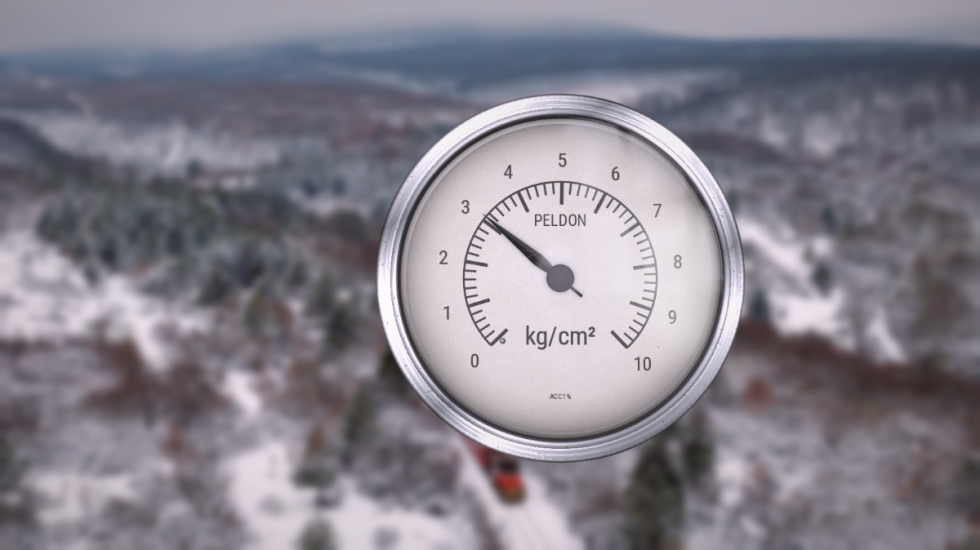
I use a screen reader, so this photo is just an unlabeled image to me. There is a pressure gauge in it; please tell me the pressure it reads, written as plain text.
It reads 3.1 kg/cm²
